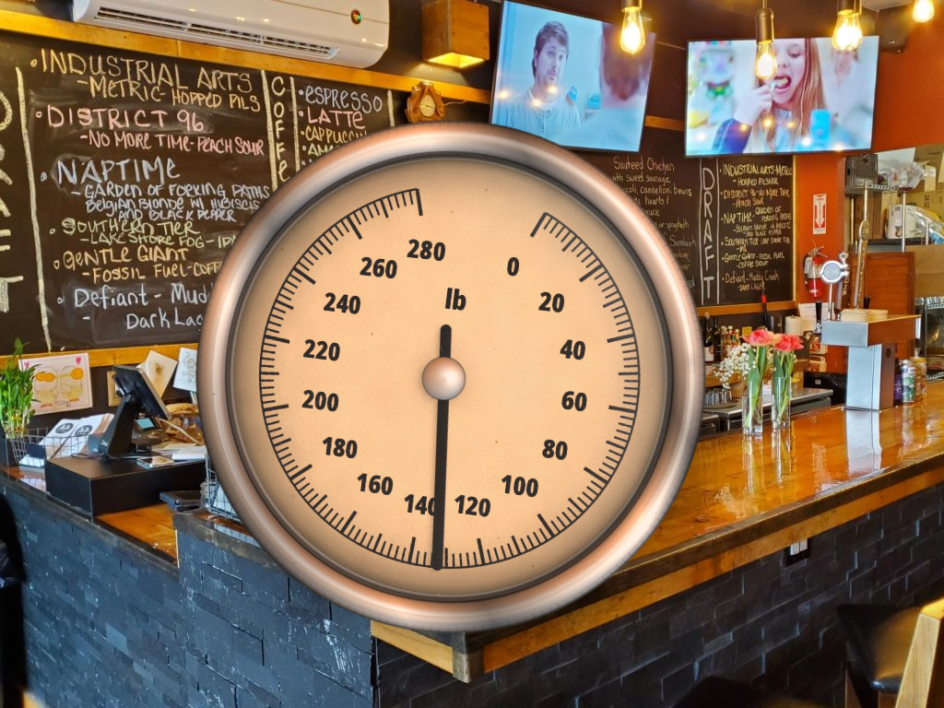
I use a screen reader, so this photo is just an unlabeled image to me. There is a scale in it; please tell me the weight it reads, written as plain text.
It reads 132 lb
